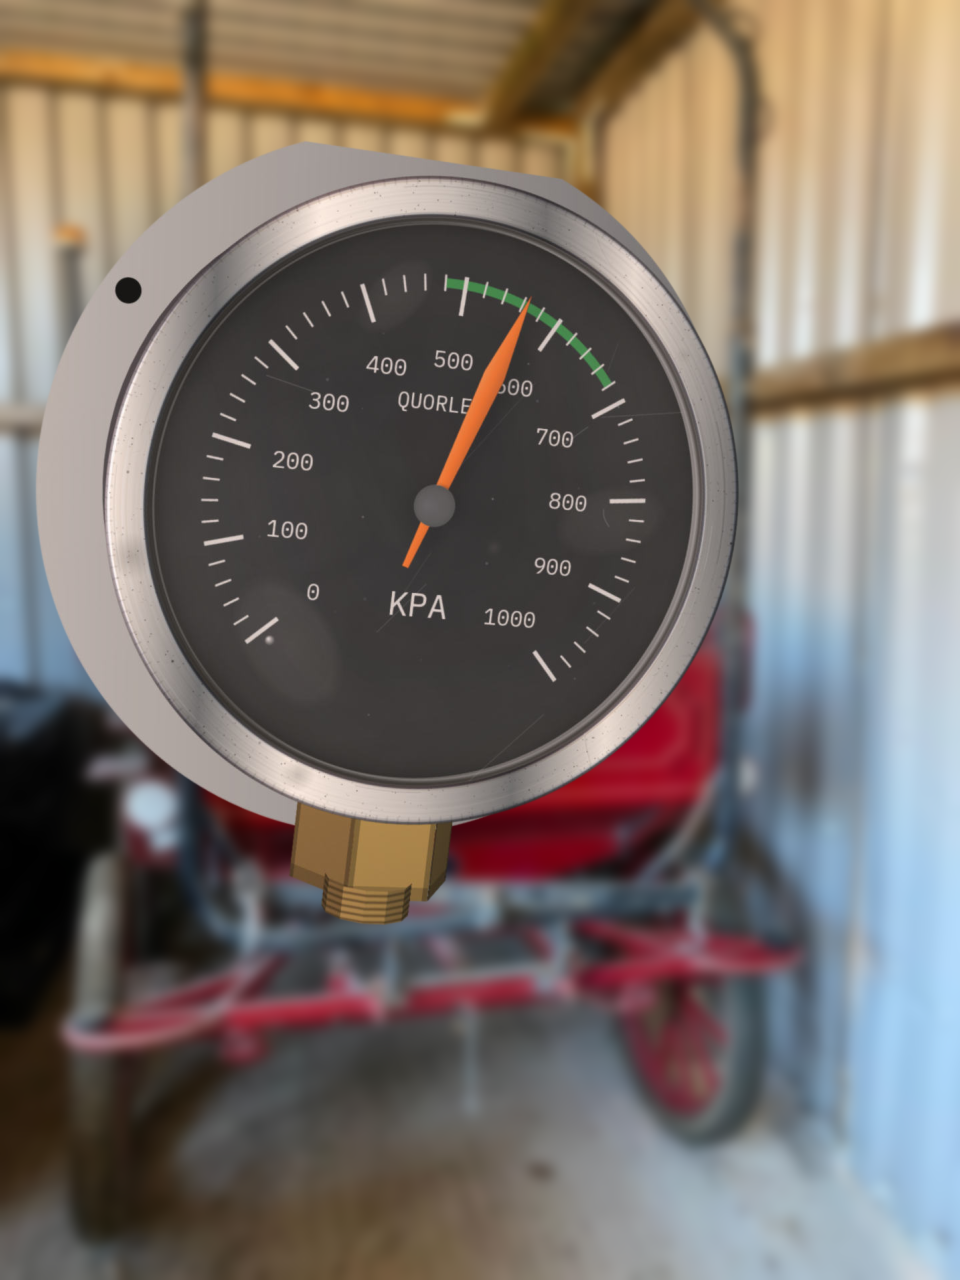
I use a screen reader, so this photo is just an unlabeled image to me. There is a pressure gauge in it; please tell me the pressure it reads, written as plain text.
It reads 560 kPa
